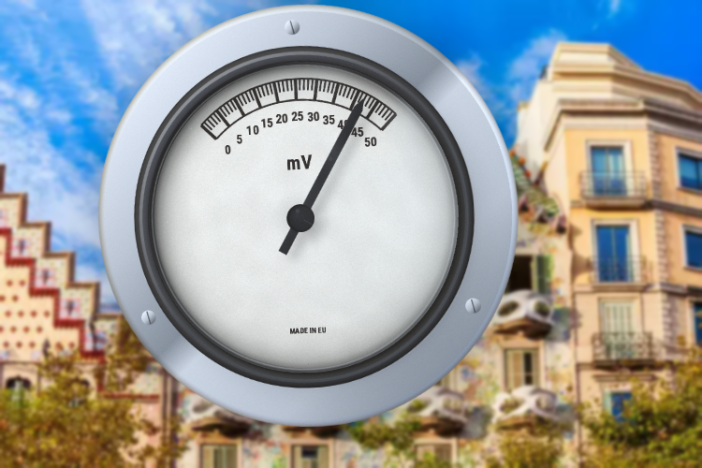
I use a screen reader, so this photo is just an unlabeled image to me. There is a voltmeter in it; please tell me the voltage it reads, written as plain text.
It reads 42 mV
